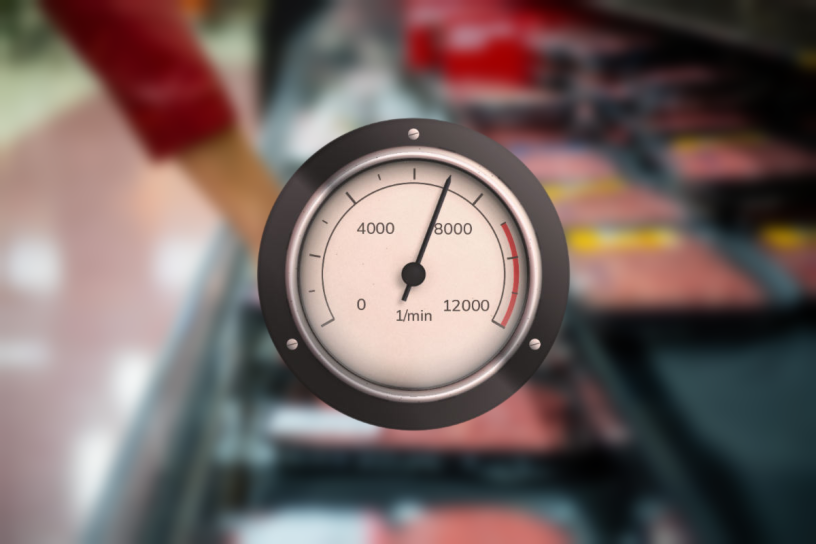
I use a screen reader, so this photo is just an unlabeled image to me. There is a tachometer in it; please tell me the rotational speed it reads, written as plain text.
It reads 7000 rpm
